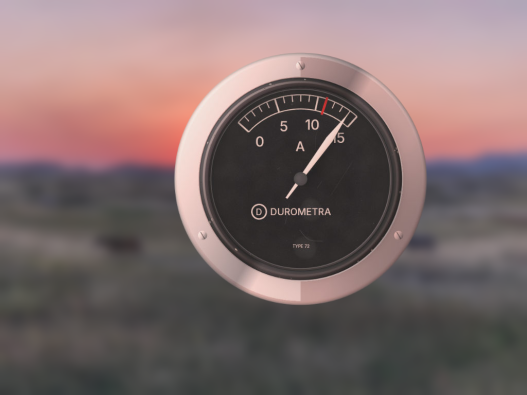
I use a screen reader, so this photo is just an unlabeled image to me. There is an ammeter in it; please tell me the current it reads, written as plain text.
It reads 14 A
